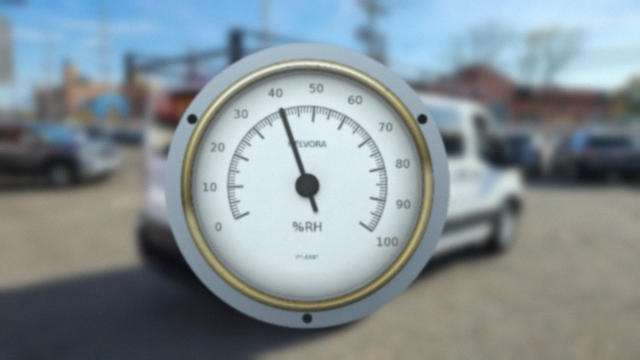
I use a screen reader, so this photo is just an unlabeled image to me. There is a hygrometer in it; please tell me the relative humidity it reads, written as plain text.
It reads 40 %
